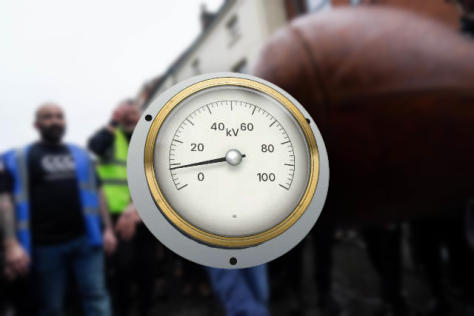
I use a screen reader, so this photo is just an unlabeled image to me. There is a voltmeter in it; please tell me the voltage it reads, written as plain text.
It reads 8 kV
